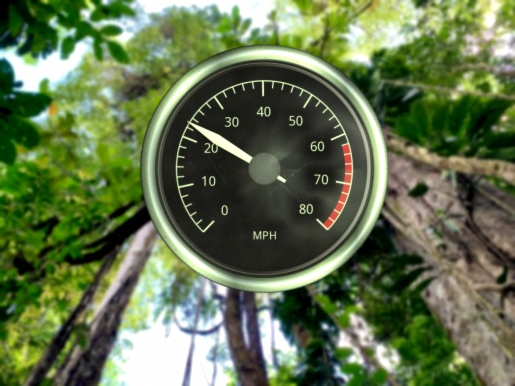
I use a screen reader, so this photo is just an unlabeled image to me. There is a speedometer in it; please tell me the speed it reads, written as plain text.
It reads 23 mph
